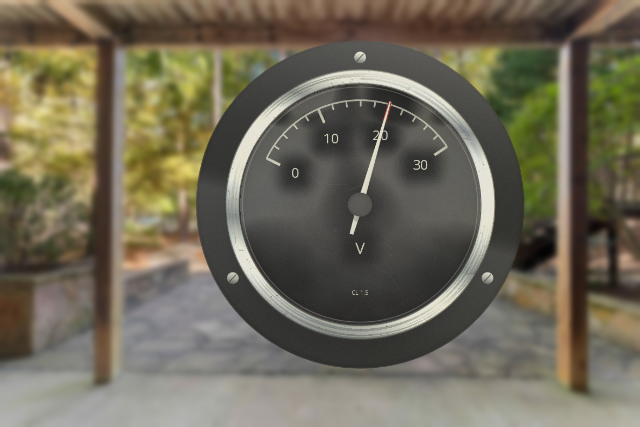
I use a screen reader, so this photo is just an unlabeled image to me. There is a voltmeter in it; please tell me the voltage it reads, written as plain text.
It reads 20 V
